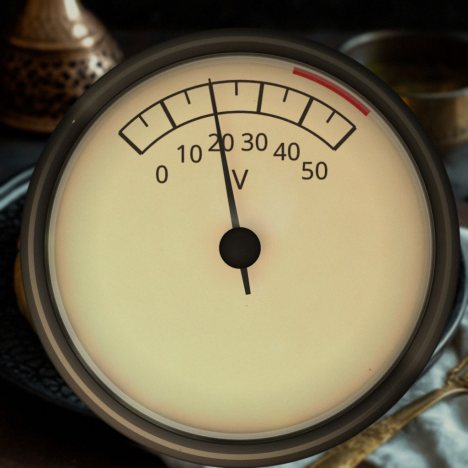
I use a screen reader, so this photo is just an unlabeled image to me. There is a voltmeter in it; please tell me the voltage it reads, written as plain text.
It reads 20 V
